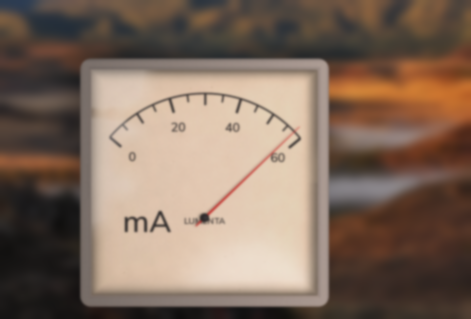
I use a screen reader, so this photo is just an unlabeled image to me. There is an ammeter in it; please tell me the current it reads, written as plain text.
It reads 57.5 mA
